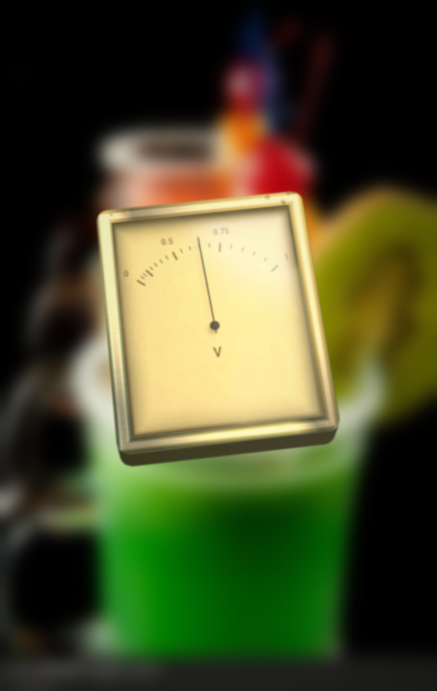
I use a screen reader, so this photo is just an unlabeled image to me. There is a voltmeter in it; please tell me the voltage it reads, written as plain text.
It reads 0.65 V
